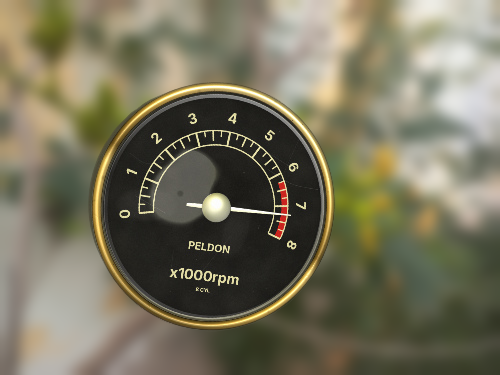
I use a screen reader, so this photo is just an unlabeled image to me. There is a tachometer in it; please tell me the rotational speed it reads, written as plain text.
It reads 7250 rpm
